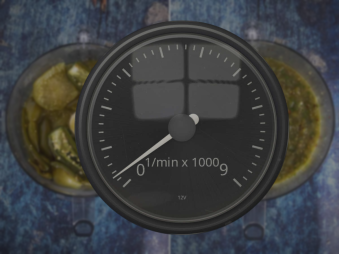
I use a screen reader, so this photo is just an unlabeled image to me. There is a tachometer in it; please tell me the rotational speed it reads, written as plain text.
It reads 300 rpm
